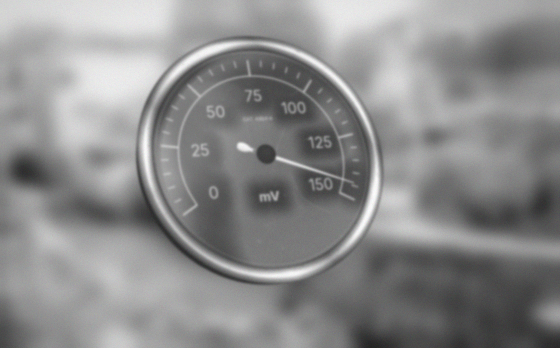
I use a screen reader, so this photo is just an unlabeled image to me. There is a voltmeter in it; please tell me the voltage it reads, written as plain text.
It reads 145 mV
